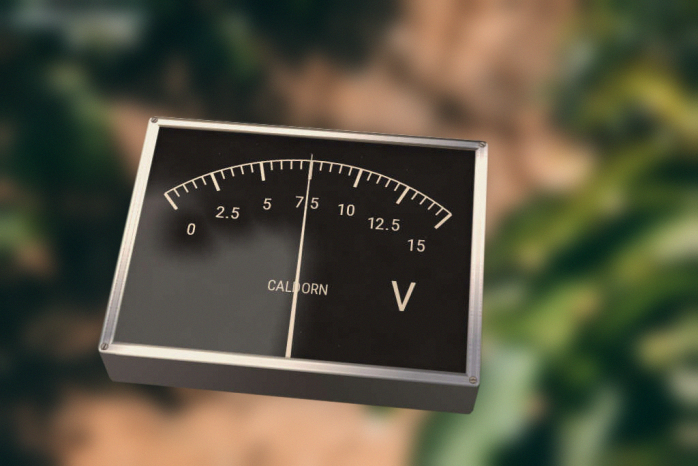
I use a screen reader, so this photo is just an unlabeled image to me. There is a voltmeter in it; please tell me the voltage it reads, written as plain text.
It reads 7.5 V
